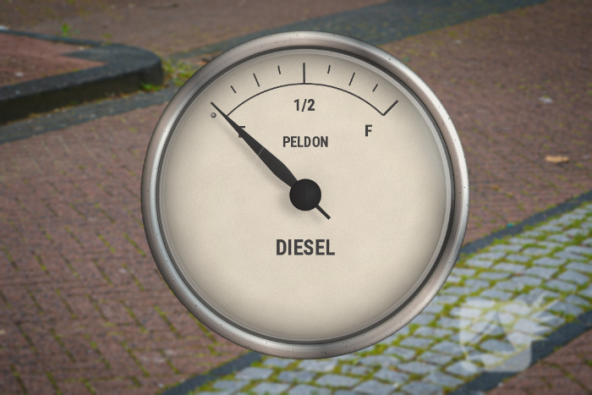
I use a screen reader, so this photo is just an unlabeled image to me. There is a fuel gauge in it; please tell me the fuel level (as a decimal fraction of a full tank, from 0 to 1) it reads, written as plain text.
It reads 0
